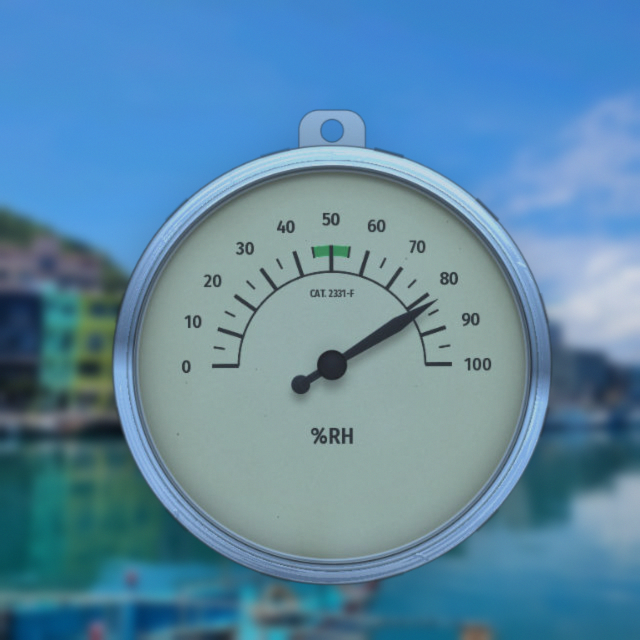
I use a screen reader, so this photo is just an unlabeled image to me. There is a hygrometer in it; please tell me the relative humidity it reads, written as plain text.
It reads 82.5 %
